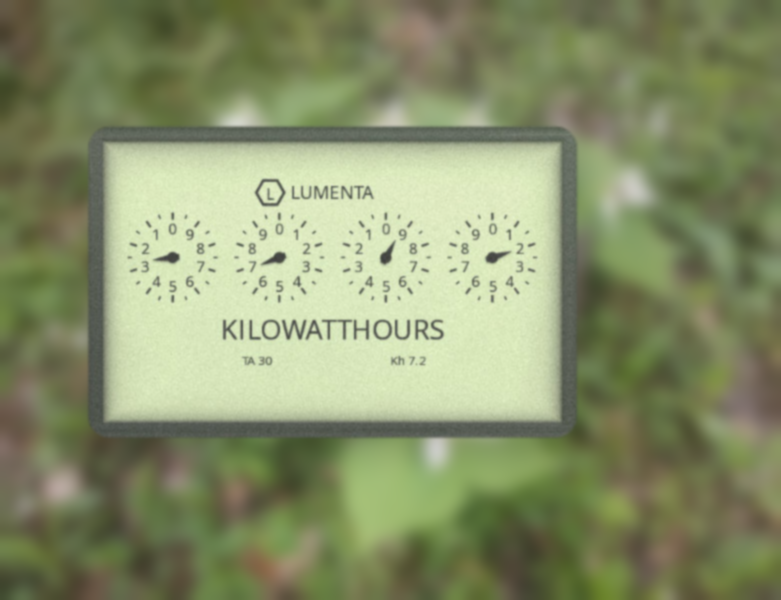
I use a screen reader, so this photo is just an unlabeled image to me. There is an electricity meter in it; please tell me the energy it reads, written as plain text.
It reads 2692 kWh
